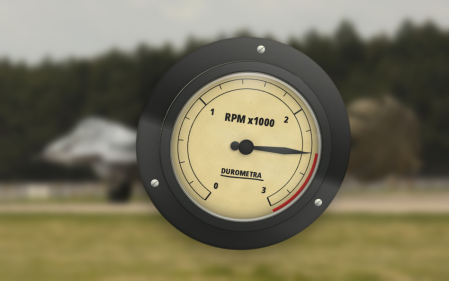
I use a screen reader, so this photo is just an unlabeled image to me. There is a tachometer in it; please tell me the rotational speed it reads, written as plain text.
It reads 2400 rpm
